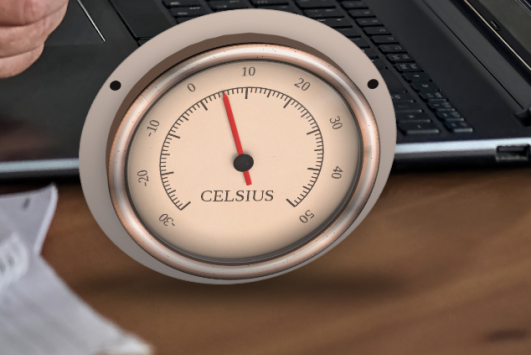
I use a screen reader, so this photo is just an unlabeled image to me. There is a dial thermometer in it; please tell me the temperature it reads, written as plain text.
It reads 5 °C
